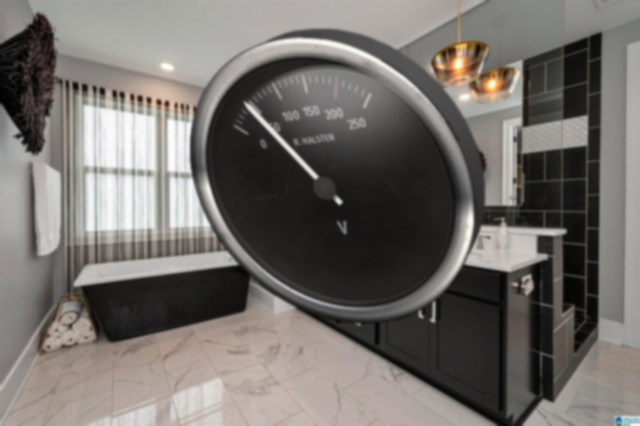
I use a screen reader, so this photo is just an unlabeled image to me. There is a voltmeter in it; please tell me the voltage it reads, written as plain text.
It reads 50 V
